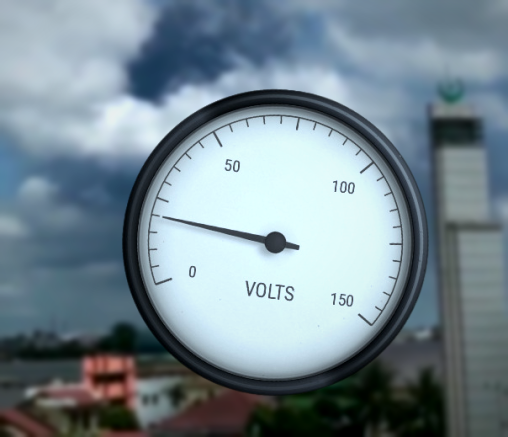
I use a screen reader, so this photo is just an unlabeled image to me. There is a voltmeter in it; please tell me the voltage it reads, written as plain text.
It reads 20 V
